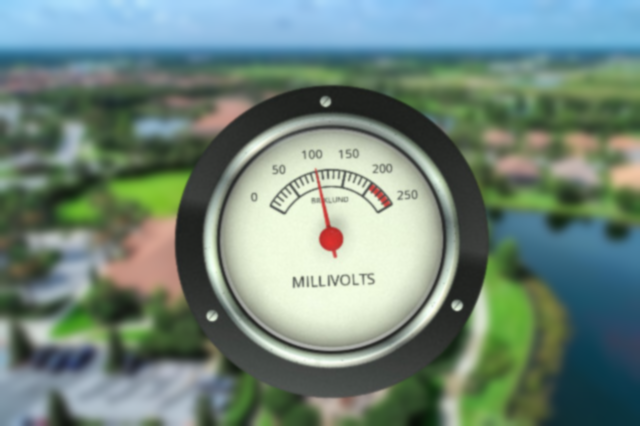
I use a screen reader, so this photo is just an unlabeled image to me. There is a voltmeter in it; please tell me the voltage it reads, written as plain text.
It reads 100 mV
